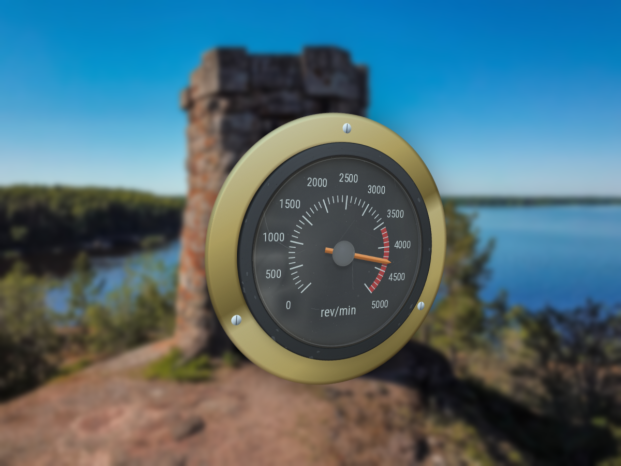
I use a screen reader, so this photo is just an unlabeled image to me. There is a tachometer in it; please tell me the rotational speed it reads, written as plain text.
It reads 4300 rpm
